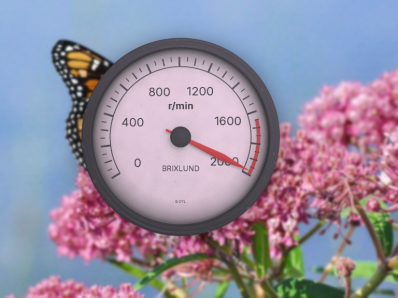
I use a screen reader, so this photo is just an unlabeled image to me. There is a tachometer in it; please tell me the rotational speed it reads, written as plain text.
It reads 1975 rpm
